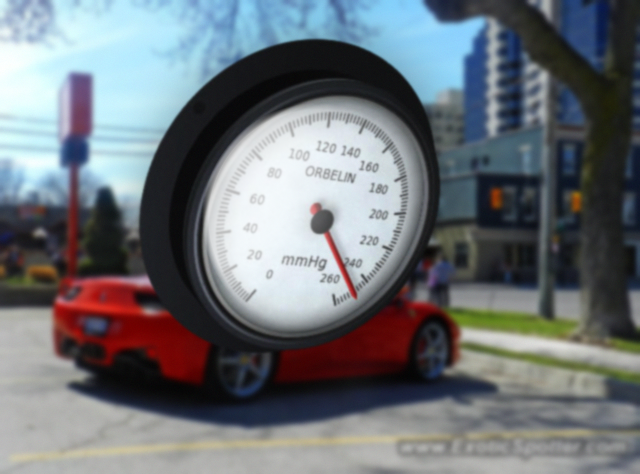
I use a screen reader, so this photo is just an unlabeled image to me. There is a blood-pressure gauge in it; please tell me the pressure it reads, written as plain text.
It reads 250 mmHg
